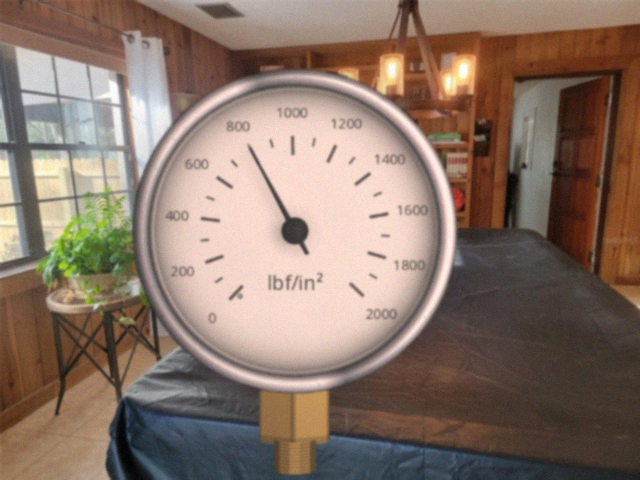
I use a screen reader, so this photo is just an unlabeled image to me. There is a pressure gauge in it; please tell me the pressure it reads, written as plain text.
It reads 800 psi
